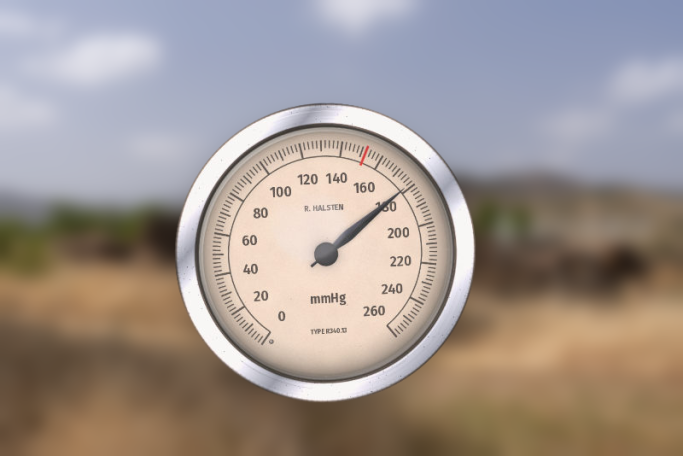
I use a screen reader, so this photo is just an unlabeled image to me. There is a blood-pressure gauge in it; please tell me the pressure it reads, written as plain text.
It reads 178 mmHg
